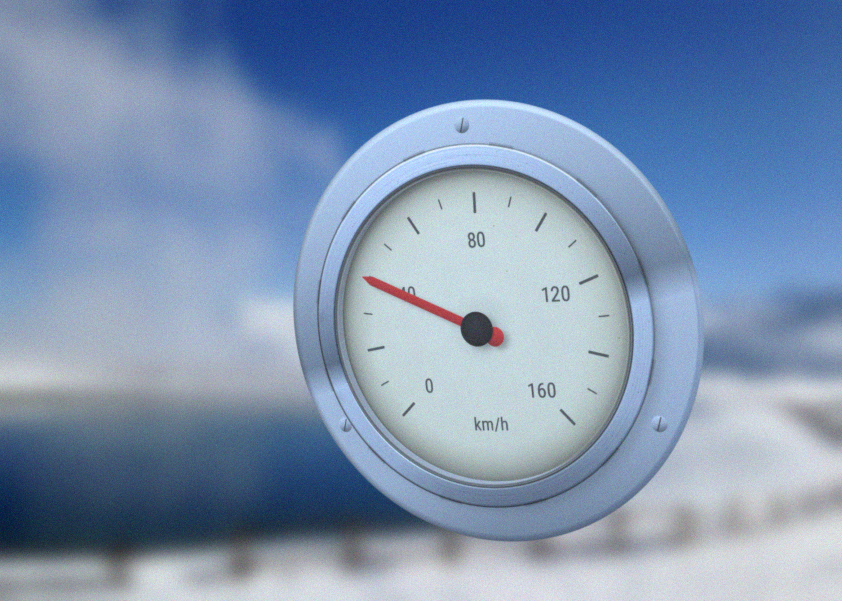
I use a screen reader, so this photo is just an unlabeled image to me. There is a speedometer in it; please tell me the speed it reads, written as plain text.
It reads 40 km/h
